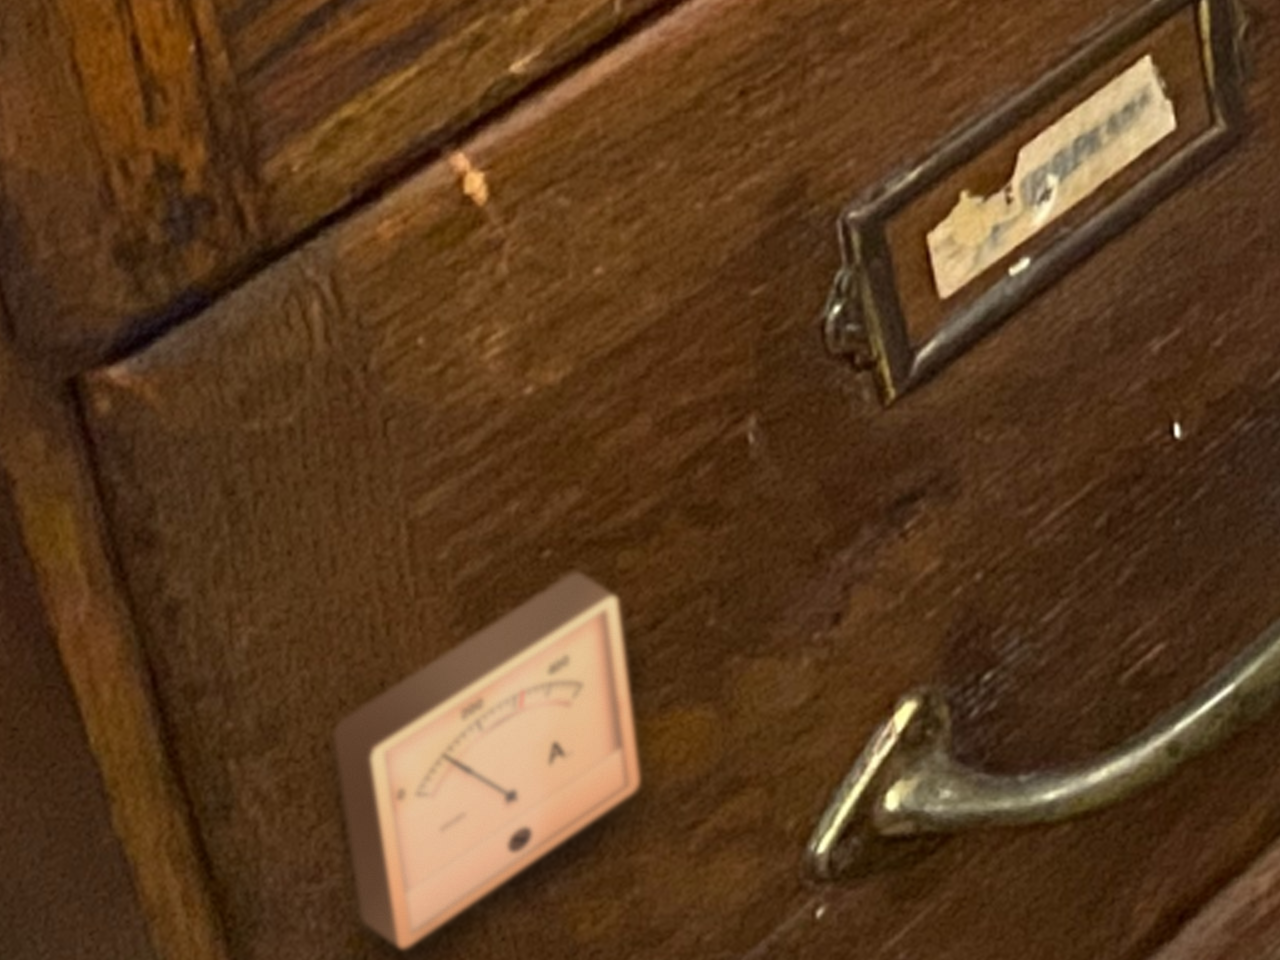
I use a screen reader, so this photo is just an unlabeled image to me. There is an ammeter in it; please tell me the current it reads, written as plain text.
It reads 100 A
